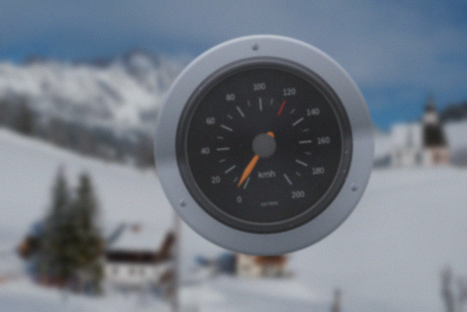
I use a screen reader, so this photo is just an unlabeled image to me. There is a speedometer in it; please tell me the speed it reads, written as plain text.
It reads 5 km/h
